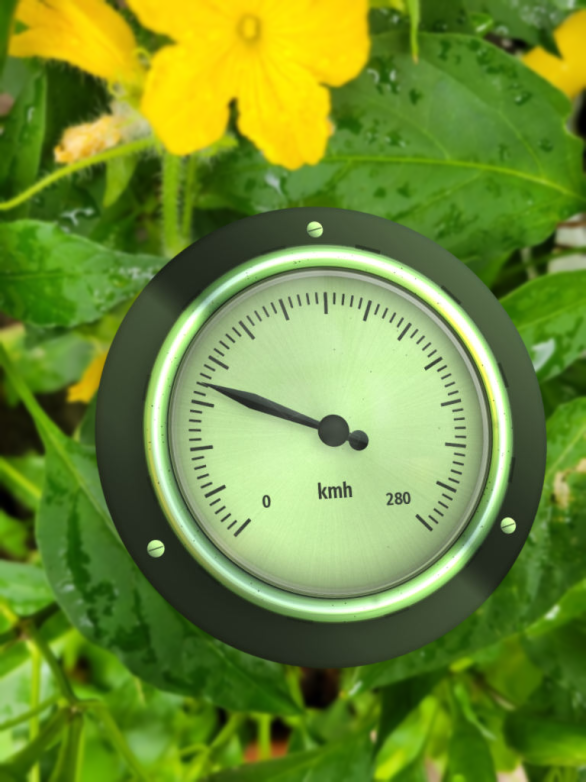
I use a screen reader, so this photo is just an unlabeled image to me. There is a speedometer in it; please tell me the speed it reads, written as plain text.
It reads 68 km/h
